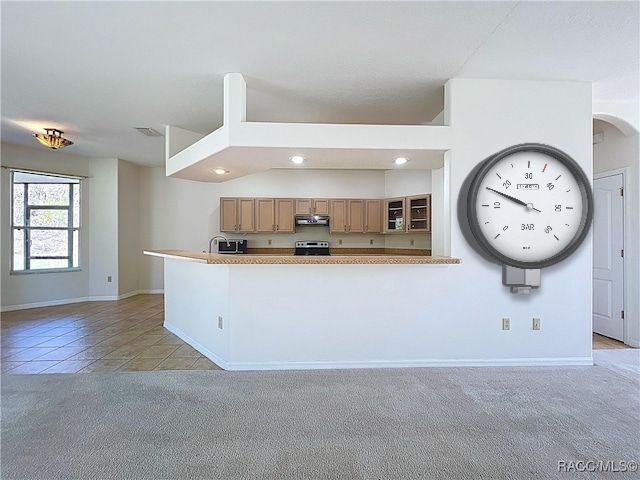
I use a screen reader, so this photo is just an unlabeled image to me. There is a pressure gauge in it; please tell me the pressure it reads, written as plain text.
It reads 15 bar
